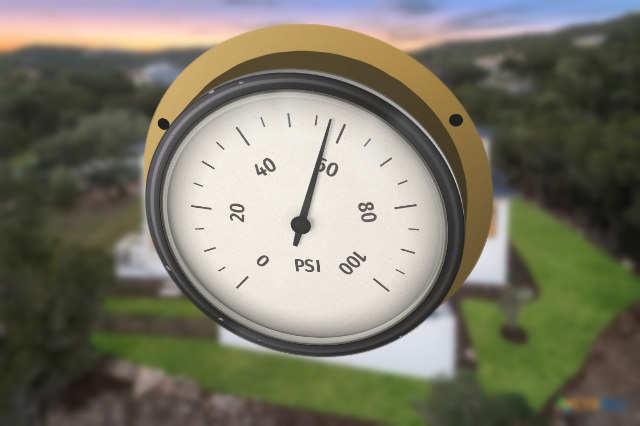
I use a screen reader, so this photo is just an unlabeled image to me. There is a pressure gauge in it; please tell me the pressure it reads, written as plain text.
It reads 57.5 psi
